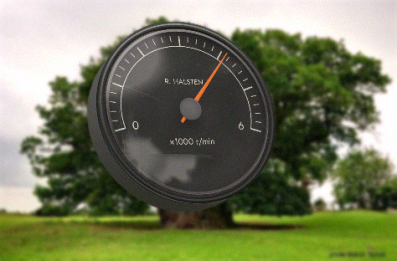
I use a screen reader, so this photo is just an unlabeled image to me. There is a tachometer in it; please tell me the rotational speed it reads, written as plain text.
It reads 4100 rpm
